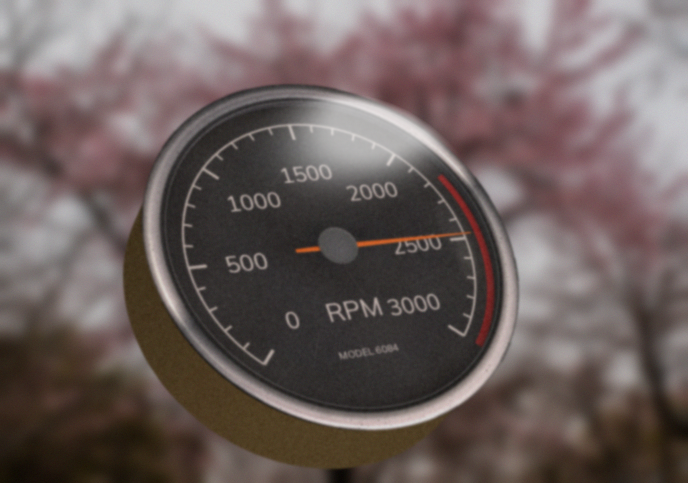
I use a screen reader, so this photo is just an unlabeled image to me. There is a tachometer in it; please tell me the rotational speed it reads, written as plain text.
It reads 2500 rpm
